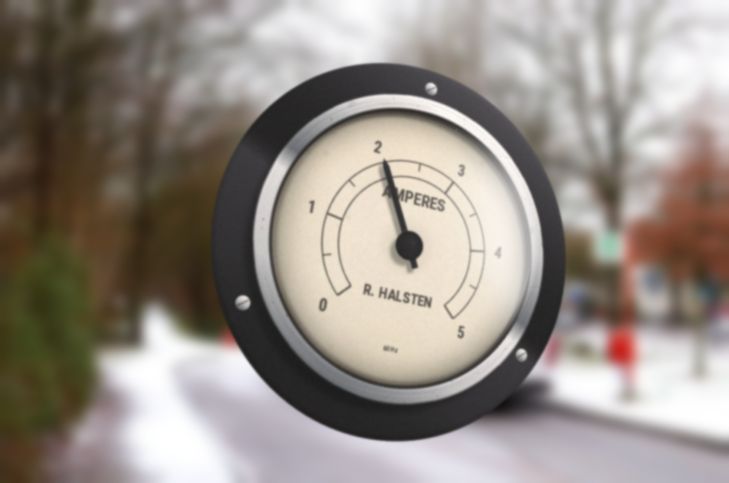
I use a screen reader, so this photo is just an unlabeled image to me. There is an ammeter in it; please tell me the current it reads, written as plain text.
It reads 2 A
